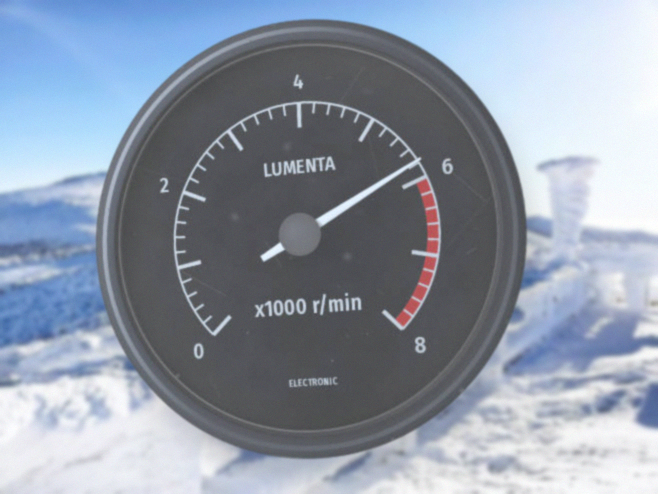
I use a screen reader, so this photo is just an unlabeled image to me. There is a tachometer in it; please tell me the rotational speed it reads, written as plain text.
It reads 5800 rpm
